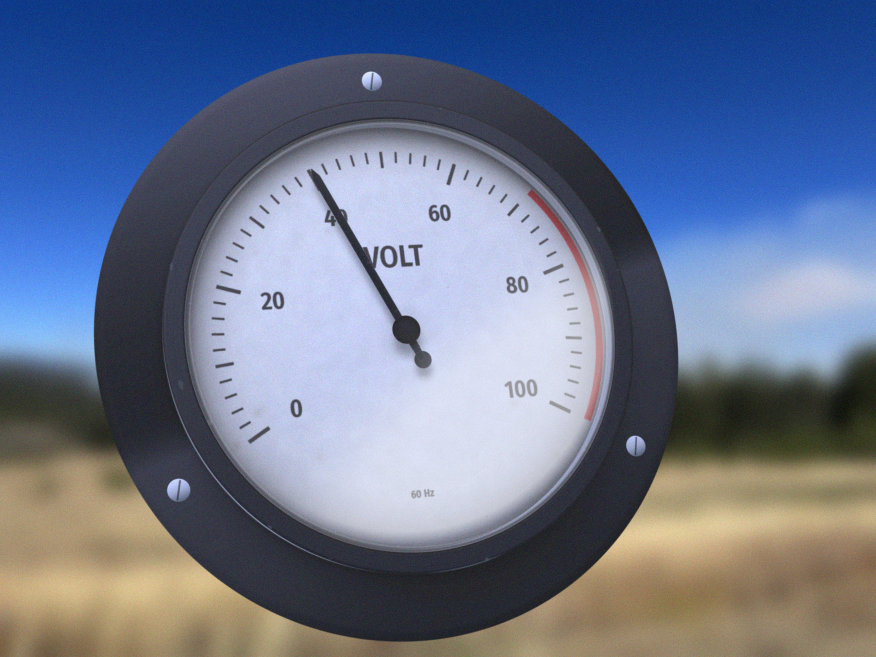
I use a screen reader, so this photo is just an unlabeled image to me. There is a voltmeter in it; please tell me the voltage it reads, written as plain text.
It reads 40 V
